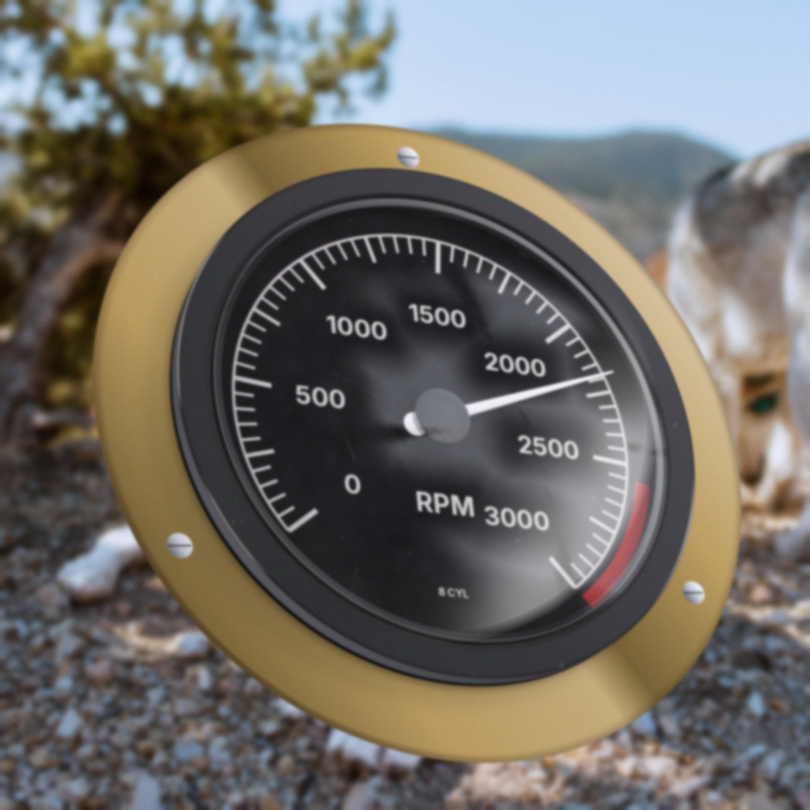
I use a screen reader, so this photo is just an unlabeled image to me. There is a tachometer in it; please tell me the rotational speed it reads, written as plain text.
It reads 2200 rpm
